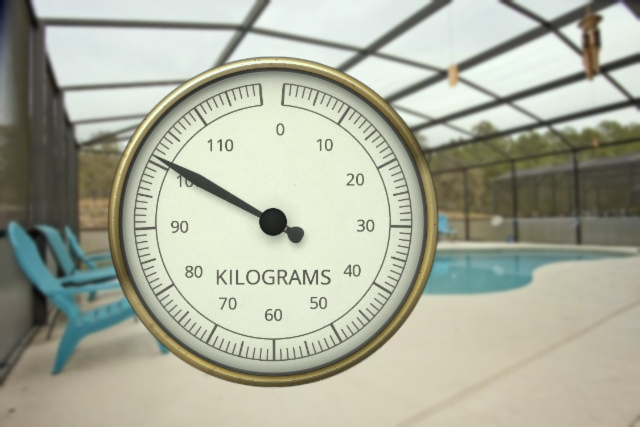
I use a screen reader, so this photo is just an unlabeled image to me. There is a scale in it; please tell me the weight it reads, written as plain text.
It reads 101 kg
